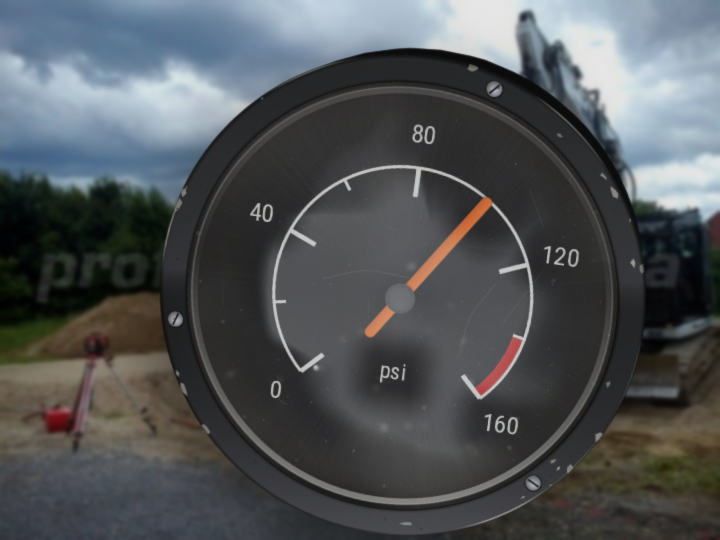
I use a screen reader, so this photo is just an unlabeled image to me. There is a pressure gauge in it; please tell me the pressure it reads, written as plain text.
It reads 100 psi
